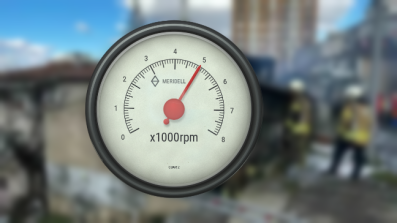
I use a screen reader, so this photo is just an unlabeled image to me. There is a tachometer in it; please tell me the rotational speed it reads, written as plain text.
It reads 5000 rpm
